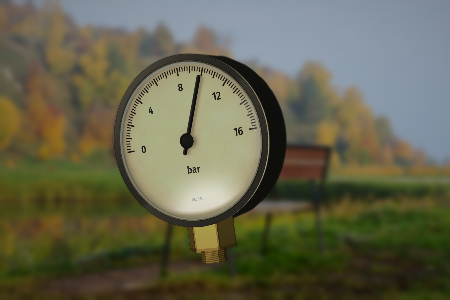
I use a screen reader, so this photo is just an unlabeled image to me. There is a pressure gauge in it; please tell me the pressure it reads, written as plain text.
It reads 10 bar
